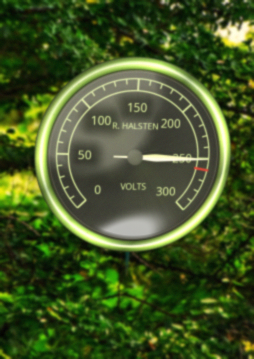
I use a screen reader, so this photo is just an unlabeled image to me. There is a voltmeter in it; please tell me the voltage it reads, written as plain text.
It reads 250 V
